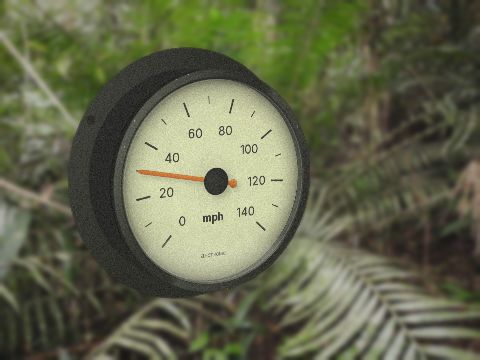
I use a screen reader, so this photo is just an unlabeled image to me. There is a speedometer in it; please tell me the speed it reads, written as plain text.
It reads 30 mph
